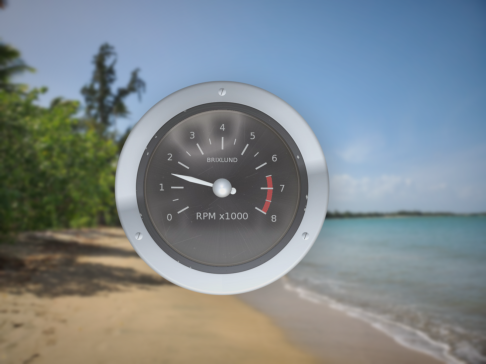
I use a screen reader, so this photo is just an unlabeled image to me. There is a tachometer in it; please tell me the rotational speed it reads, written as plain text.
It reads 1500 rpm
